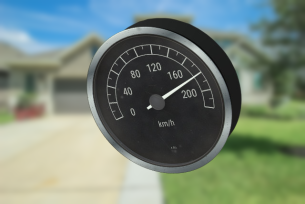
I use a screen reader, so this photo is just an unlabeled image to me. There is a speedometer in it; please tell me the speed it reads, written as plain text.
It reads 180 km/h
